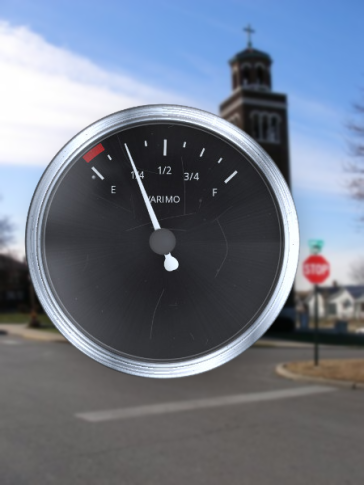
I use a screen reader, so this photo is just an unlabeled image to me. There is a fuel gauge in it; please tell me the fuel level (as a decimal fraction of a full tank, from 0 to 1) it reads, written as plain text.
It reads 0.25
